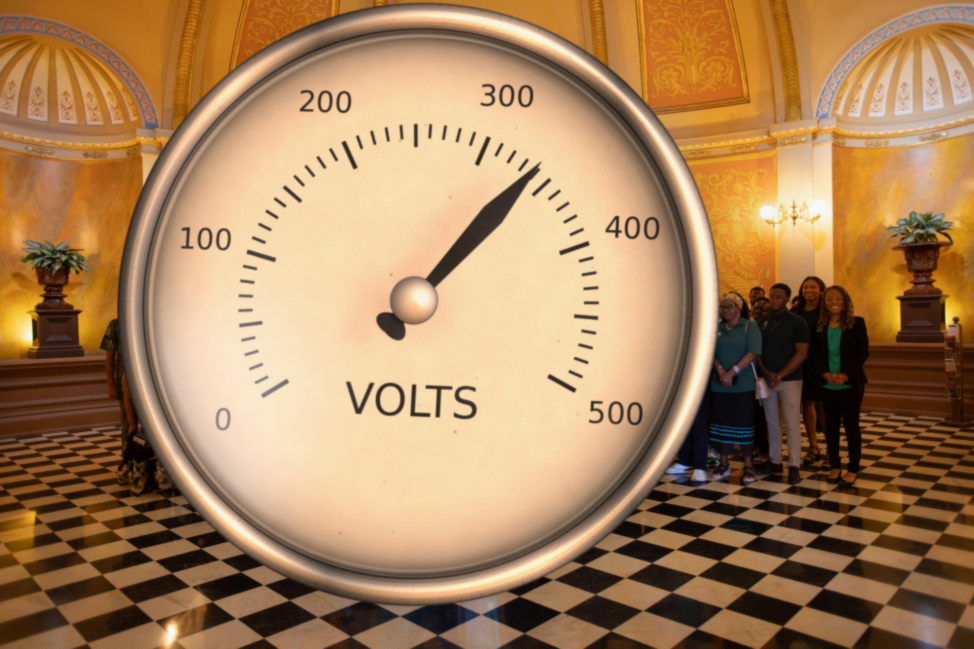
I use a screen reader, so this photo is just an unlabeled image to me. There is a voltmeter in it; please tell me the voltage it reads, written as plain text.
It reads 340 V
